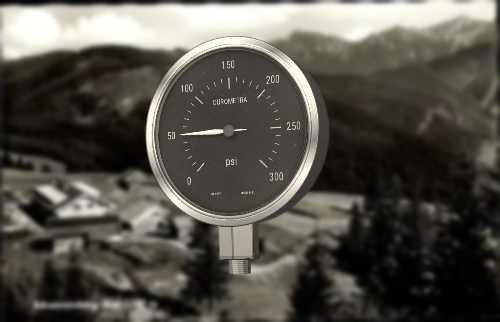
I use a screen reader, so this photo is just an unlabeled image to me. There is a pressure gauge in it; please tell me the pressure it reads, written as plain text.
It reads 50 psi
